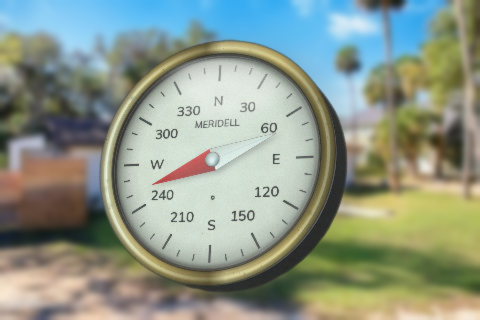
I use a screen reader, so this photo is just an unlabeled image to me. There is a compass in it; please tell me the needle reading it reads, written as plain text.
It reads 250 °
